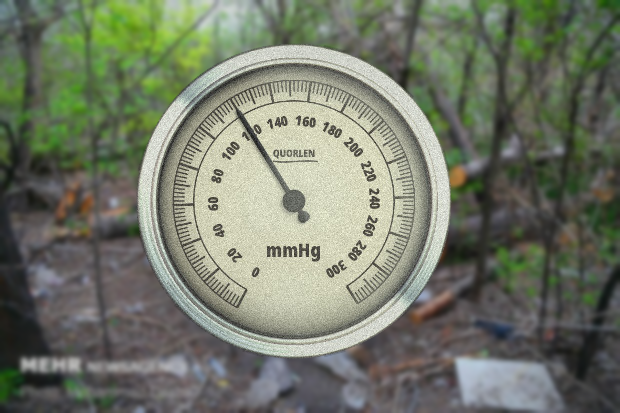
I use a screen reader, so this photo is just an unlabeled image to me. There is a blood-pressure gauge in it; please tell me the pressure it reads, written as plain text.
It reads 120 mmHg
